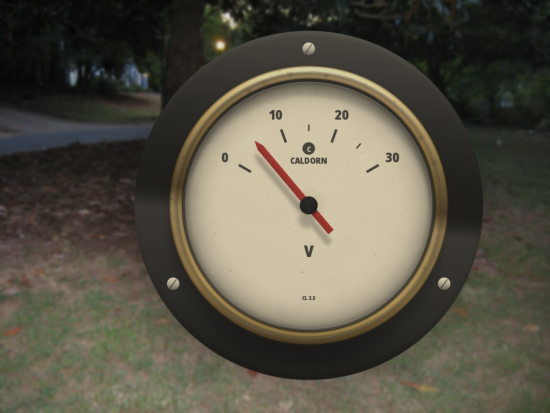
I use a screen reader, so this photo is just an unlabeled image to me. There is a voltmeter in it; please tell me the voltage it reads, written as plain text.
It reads 5 V
